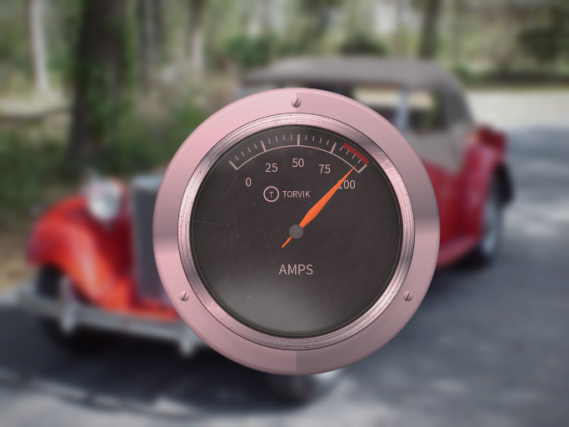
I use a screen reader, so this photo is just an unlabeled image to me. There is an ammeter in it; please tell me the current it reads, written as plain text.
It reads 95 A
